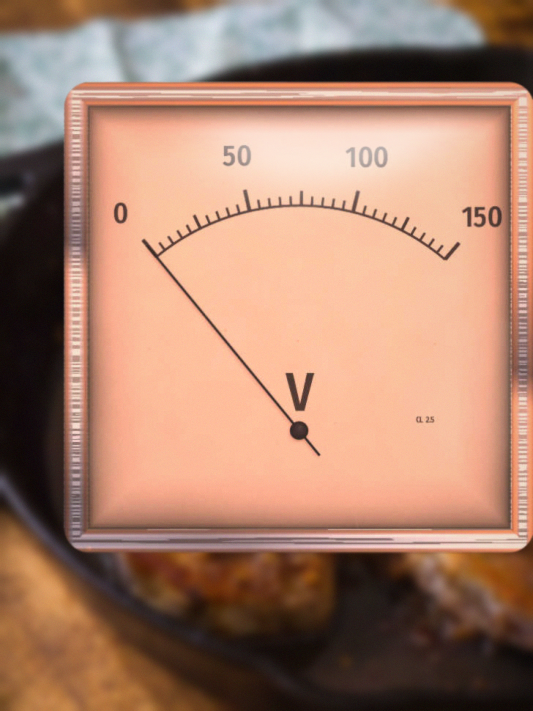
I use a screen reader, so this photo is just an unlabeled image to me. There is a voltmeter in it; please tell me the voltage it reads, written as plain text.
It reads 0 V
